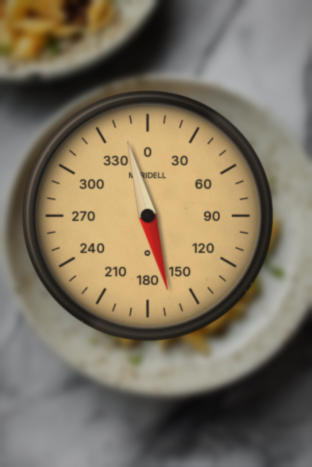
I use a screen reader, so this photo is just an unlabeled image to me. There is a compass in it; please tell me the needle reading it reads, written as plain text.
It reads 165 °
